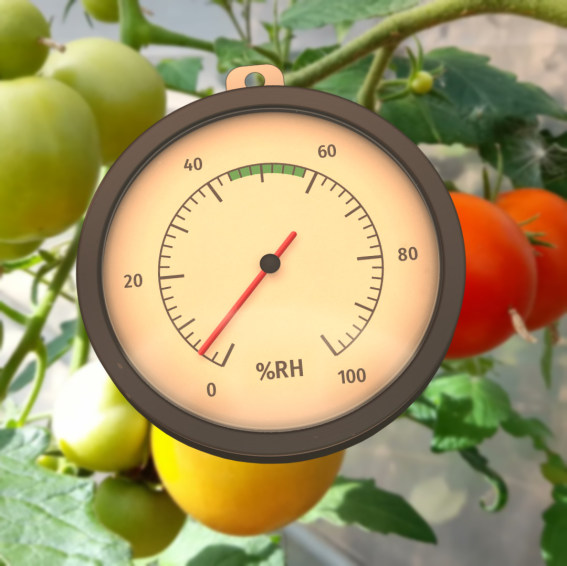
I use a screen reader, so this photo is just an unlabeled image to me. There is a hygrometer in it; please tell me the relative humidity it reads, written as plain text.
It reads 4 %
